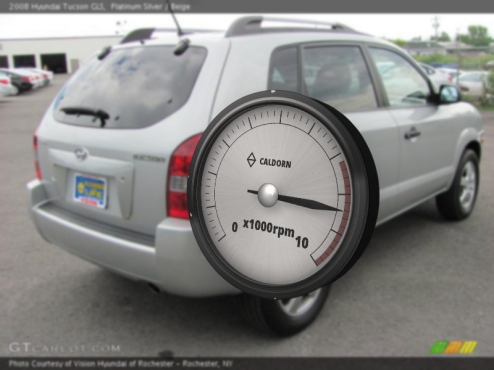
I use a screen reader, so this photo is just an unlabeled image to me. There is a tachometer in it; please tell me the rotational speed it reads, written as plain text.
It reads 8400 rpm
